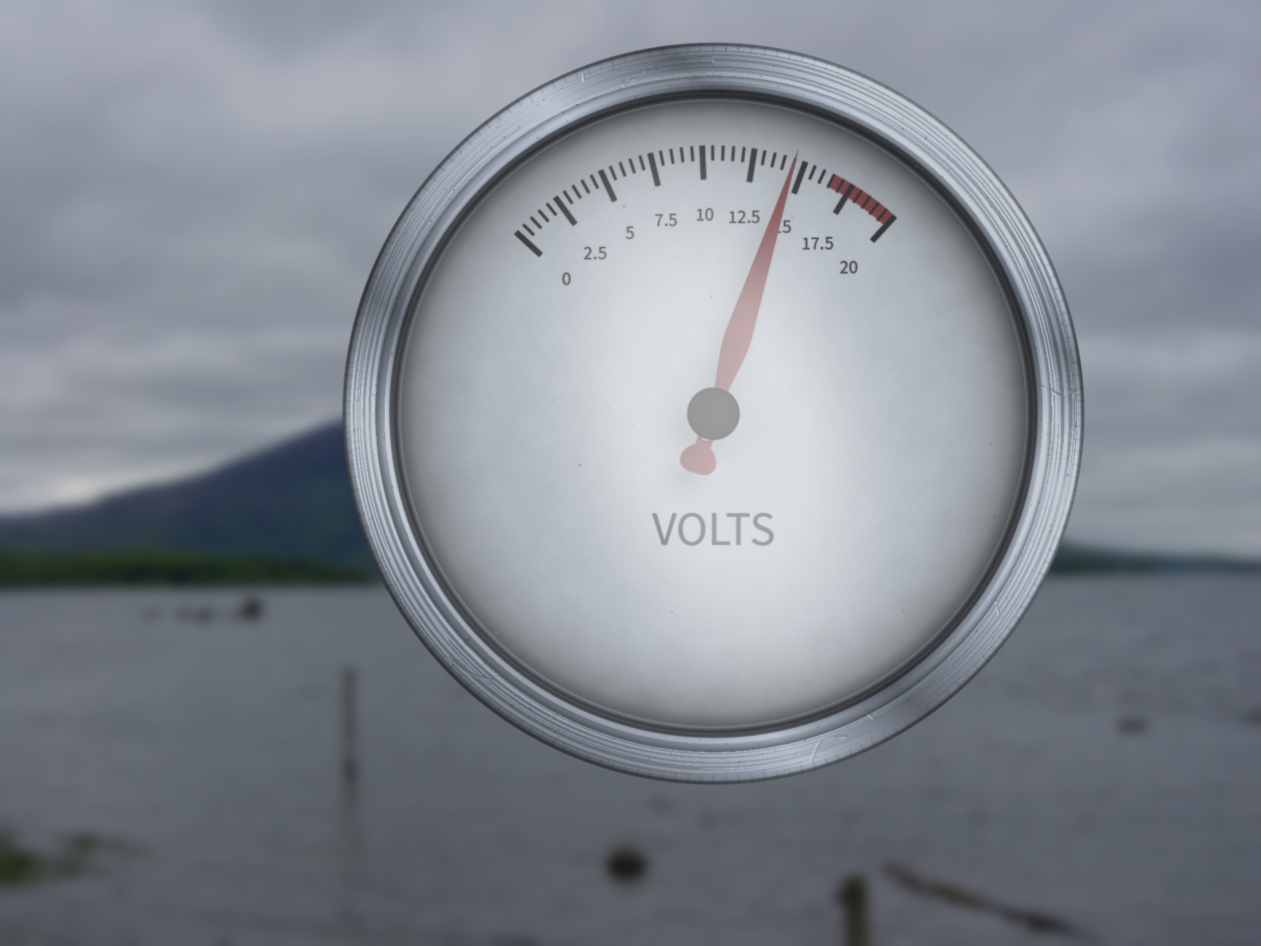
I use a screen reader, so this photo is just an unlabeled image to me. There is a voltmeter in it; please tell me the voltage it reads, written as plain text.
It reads 14.5 V
